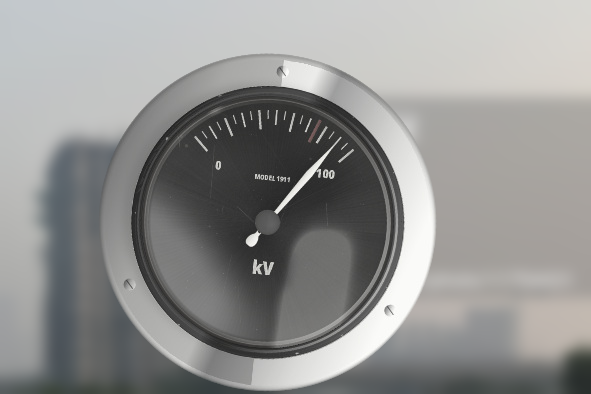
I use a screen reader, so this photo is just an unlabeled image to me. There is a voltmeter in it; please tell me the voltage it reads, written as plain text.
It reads 90 kV
